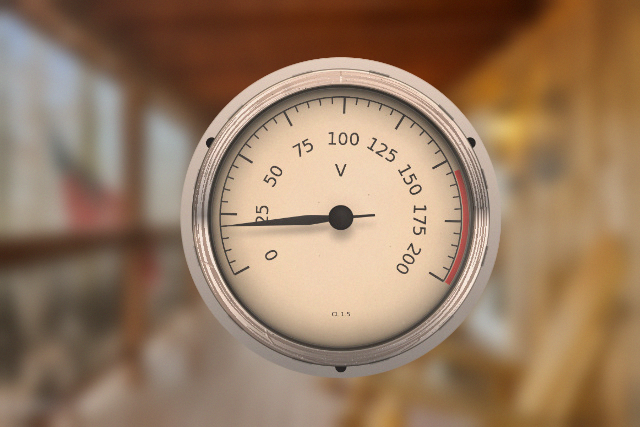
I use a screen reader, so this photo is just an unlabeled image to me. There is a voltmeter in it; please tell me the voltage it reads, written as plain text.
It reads 20 V
